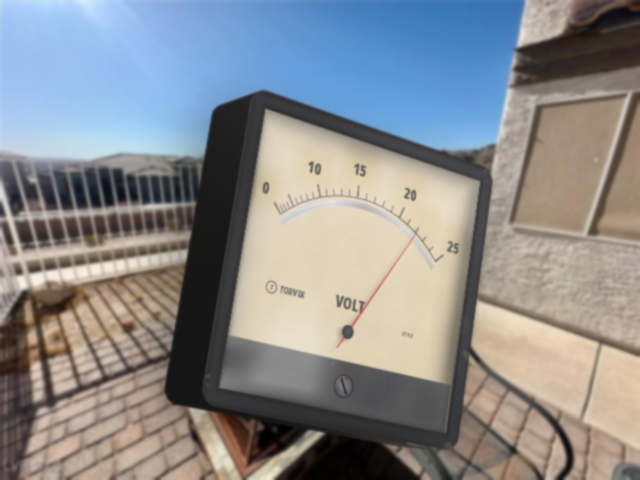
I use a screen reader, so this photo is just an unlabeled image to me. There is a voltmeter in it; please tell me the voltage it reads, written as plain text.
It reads 22 V
